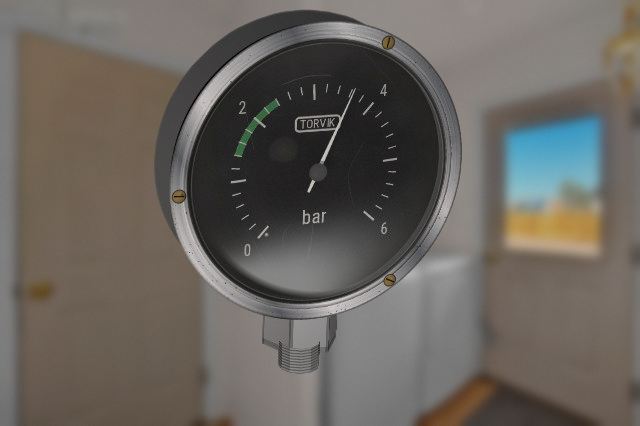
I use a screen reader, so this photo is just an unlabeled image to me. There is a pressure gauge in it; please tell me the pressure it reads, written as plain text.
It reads 3.6 bar
